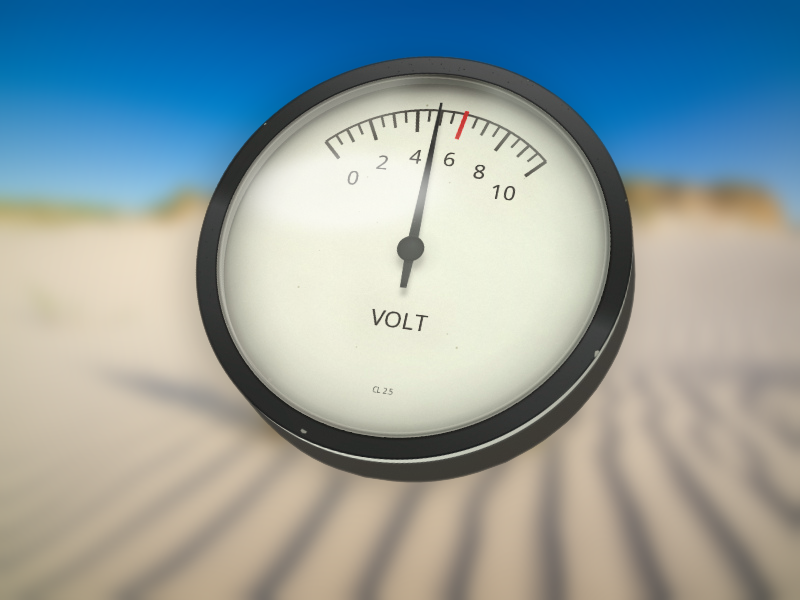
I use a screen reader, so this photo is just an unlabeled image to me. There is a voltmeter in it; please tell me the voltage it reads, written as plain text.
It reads 5 V
